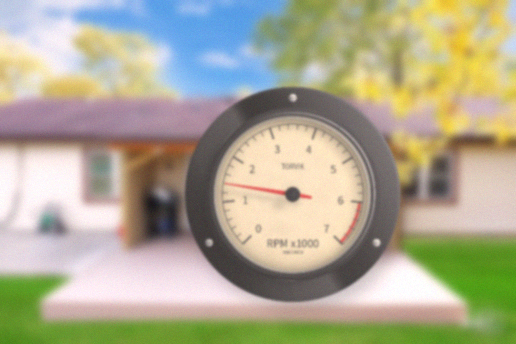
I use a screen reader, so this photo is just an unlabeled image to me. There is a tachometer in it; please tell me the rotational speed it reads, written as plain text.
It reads 1400 rpm
